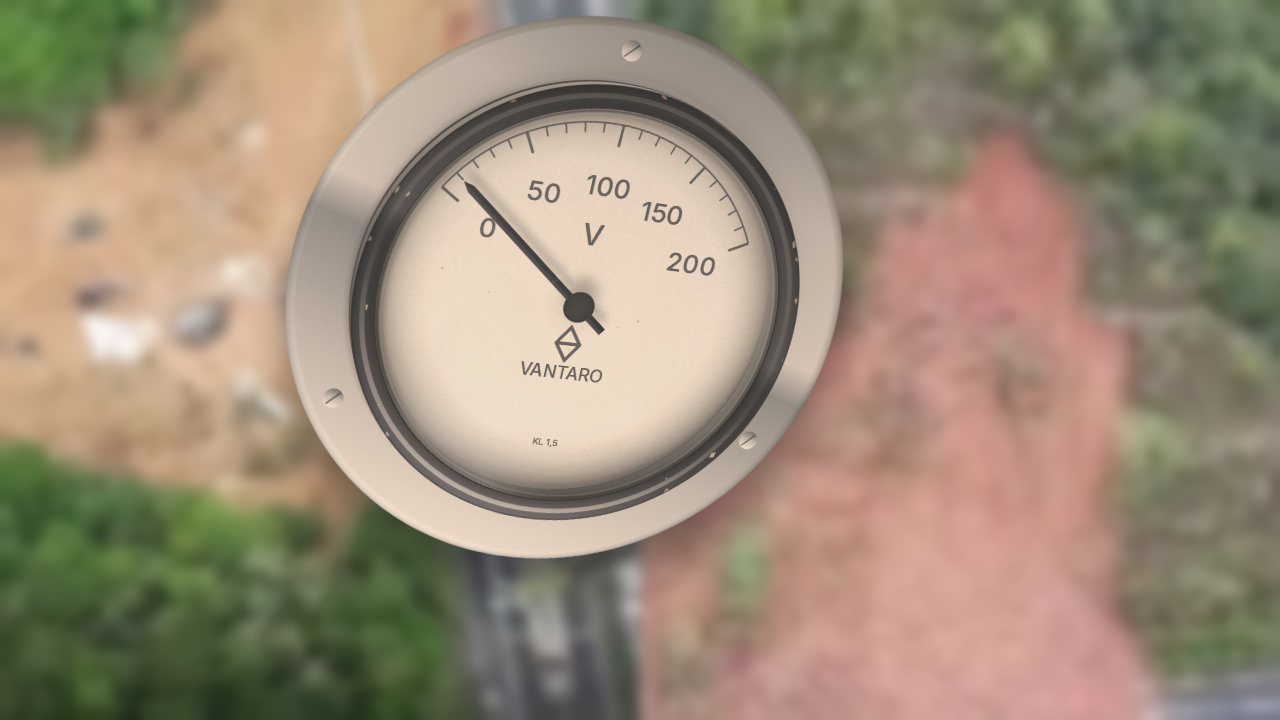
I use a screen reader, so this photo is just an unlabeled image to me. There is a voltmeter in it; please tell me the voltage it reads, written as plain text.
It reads 10 V
